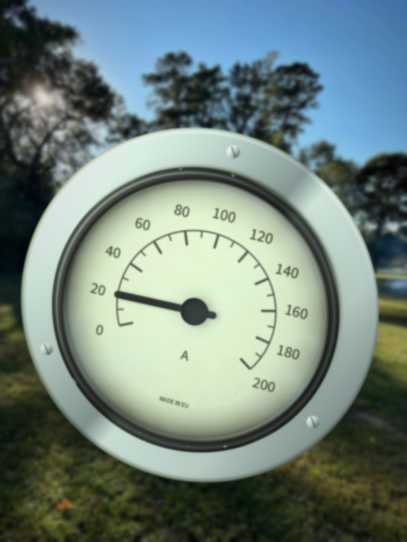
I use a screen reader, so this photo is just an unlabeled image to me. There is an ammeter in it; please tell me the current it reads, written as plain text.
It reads 20 A
